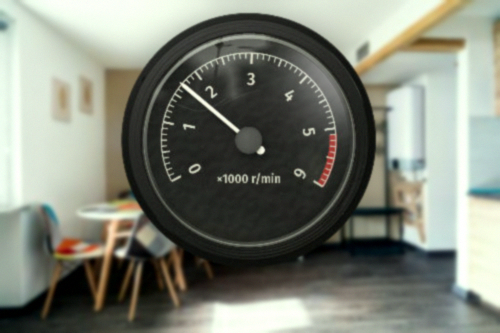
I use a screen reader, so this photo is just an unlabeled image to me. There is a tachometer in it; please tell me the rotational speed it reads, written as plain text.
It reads 1700 rpm
